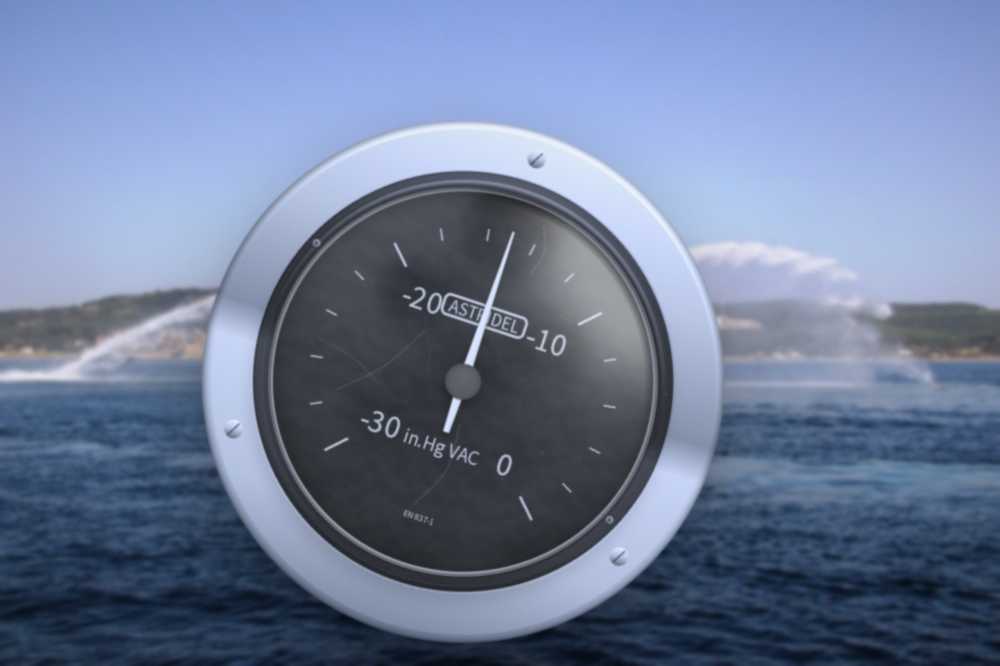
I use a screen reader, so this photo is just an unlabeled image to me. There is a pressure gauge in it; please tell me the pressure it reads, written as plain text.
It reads -15 inHg
